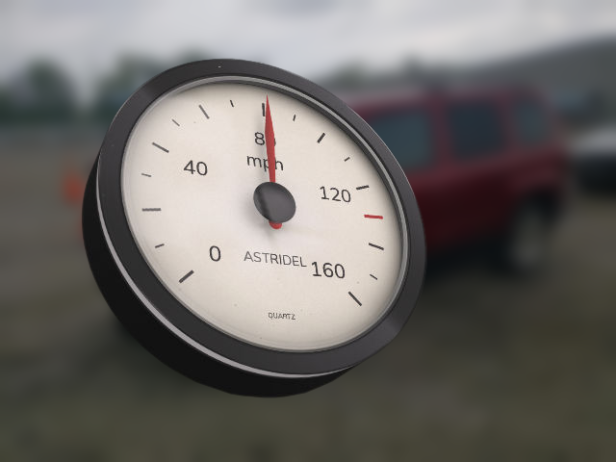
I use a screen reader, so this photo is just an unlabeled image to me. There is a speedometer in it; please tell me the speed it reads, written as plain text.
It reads 80 mph
